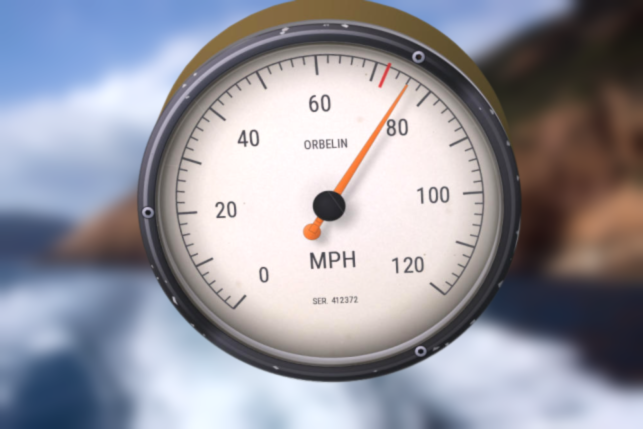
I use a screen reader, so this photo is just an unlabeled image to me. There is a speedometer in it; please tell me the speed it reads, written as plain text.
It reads 76 mph
